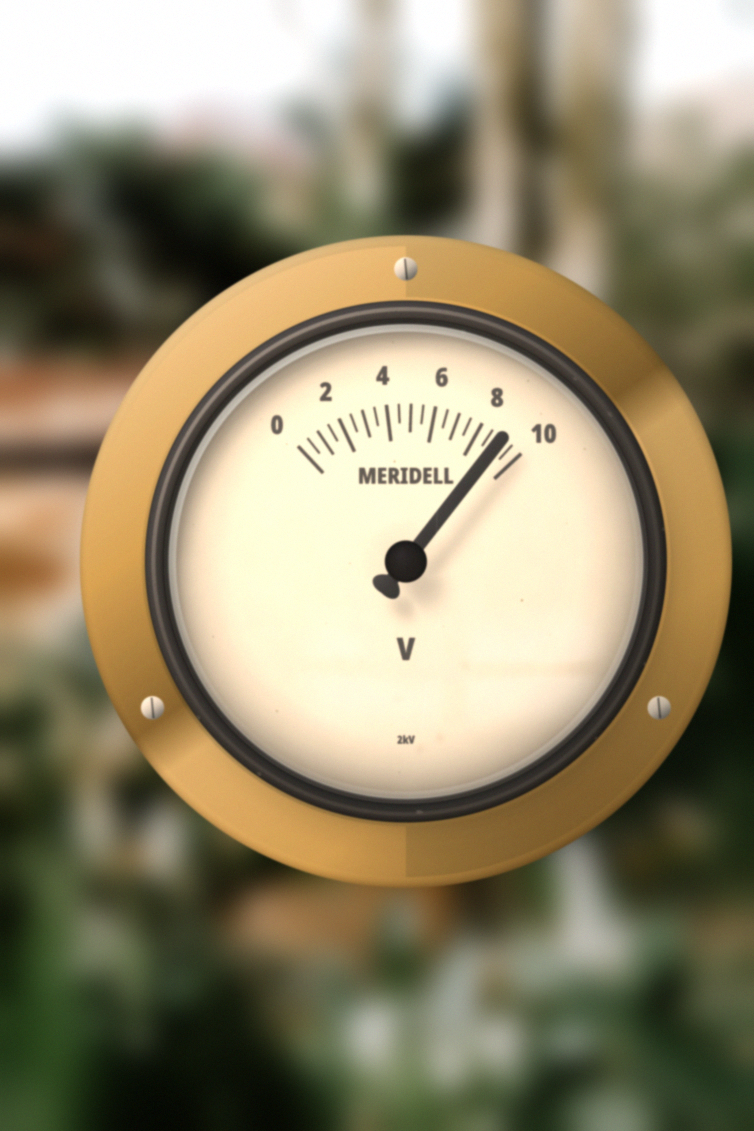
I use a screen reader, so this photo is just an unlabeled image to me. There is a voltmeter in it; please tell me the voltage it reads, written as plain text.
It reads 9 V
